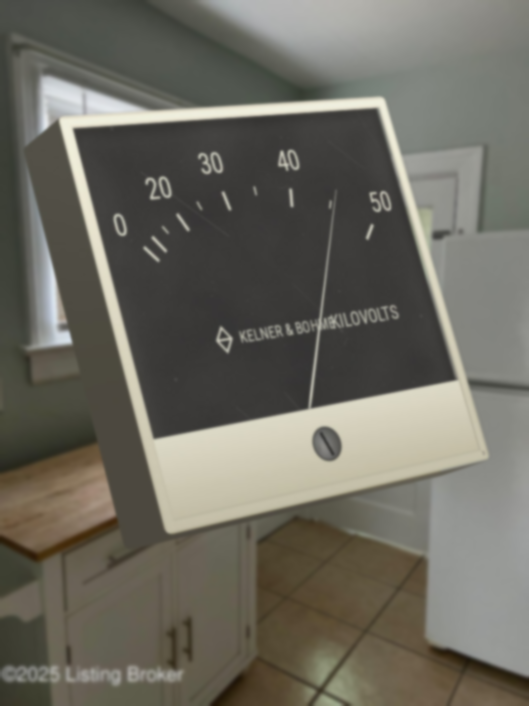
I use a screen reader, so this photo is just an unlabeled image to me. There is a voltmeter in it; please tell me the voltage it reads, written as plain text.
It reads 45 kV
